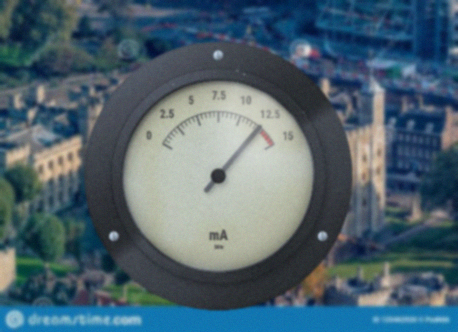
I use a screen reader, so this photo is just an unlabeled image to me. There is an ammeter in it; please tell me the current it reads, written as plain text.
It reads 12.5 mA
